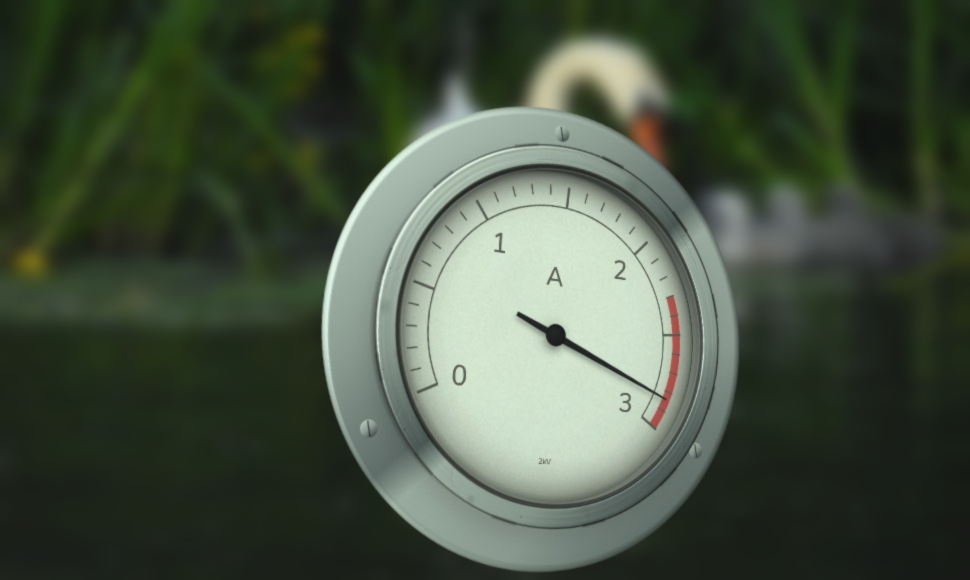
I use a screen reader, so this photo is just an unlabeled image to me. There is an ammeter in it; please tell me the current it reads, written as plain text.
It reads 2.85 A
